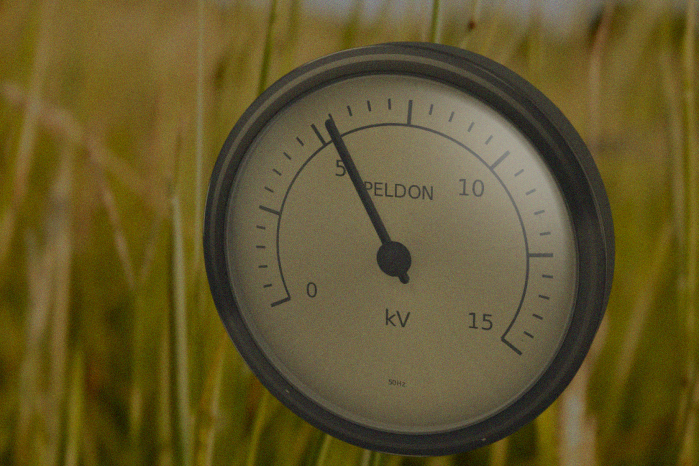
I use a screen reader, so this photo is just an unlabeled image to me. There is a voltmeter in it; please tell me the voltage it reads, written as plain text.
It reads 5.5 kV
